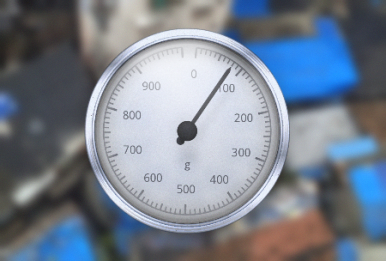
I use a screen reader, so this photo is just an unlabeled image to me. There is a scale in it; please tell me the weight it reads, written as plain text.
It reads 80 g
